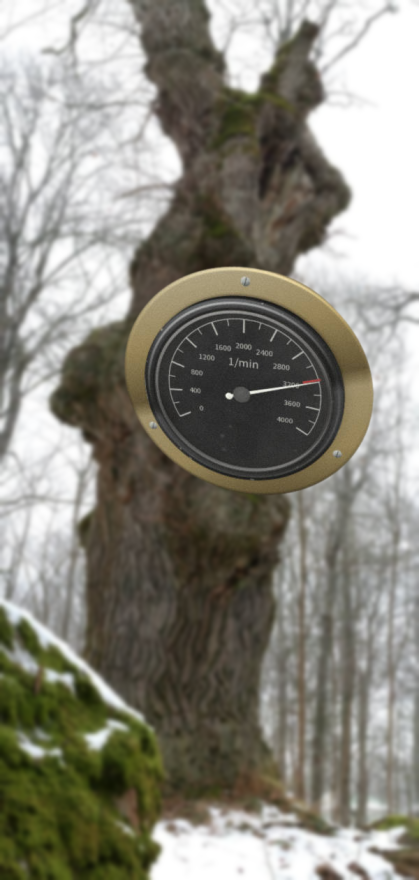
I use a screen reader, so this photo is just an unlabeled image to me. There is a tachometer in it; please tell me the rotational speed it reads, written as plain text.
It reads 3200 rpm
